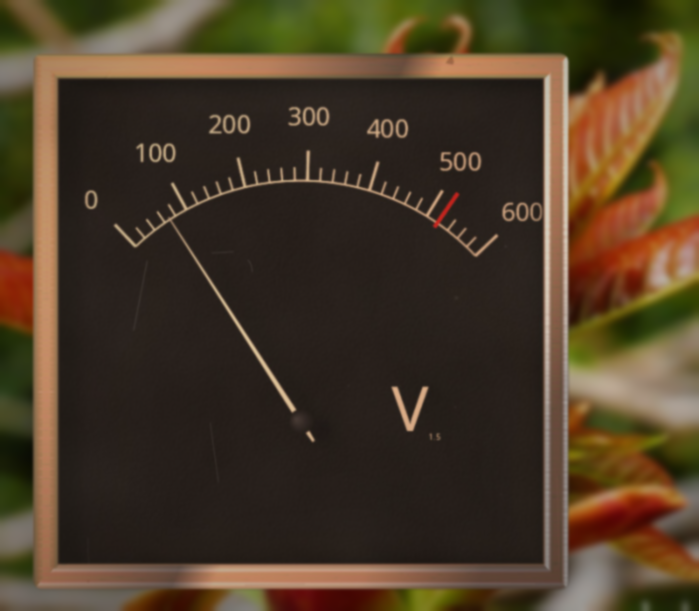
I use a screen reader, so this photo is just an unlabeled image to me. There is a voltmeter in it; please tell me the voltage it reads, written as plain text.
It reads 70 V
